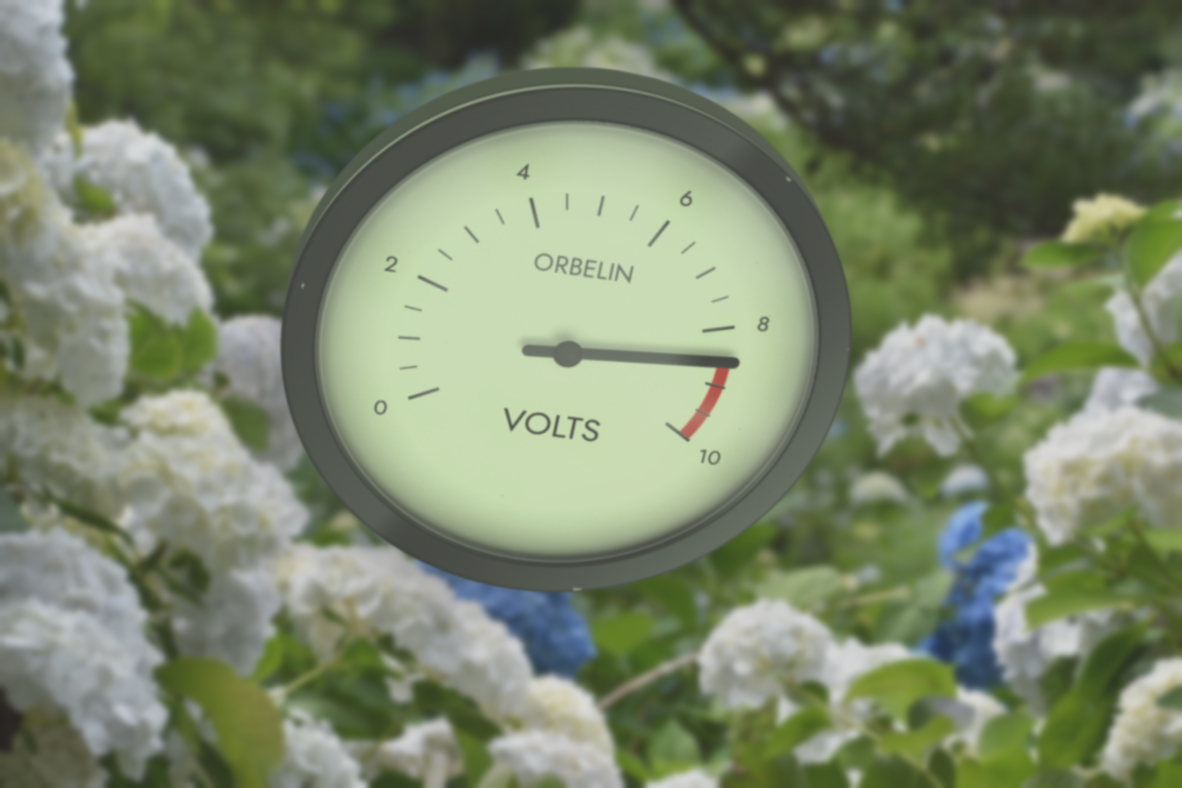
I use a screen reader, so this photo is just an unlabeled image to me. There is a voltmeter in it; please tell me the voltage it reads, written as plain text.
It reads 8.5 V
